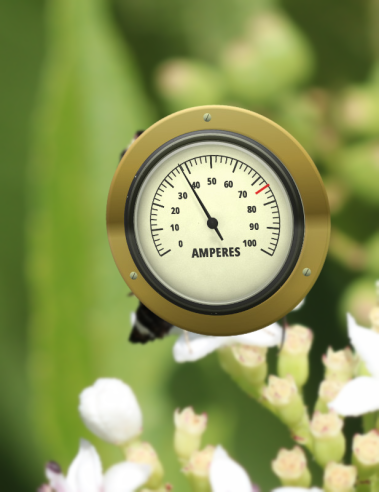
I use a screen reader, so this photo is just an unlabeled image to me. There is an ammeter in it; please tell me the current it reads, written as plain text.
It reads 38 A
